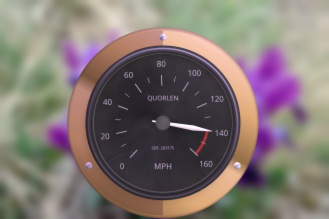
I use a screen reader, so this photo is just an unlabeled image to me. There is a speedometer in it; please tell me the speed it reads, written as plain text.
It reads 140 mph
